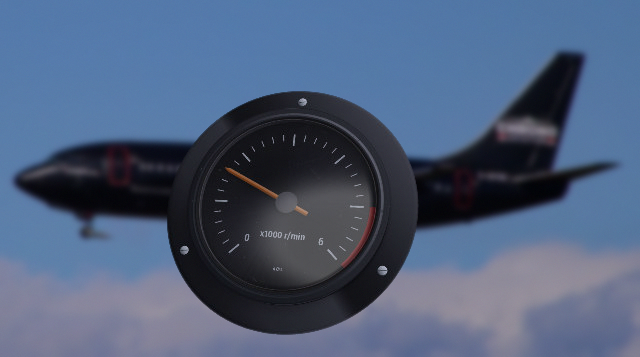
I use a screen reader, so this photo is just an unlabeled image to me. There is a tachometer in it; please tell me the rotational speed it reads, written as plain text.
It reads 1600 rpm
